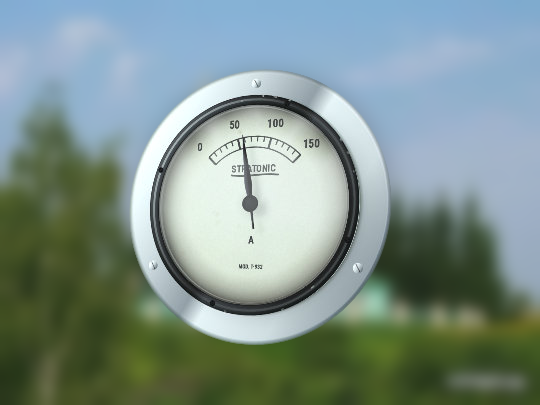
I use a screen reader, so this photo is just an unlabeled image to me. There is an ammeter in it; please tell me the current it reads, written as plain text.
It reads 60 A
